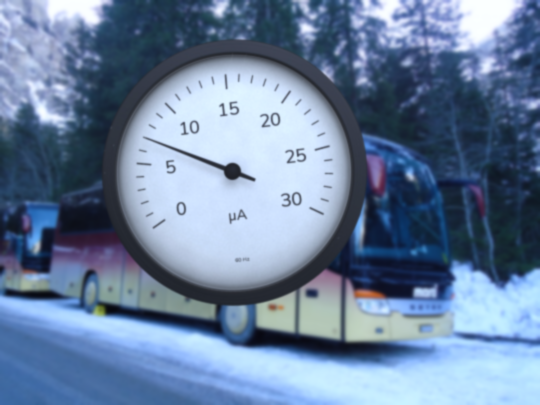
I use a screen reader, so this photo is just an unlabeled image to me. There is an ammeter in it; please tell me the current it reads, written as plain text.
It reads 7 µA
